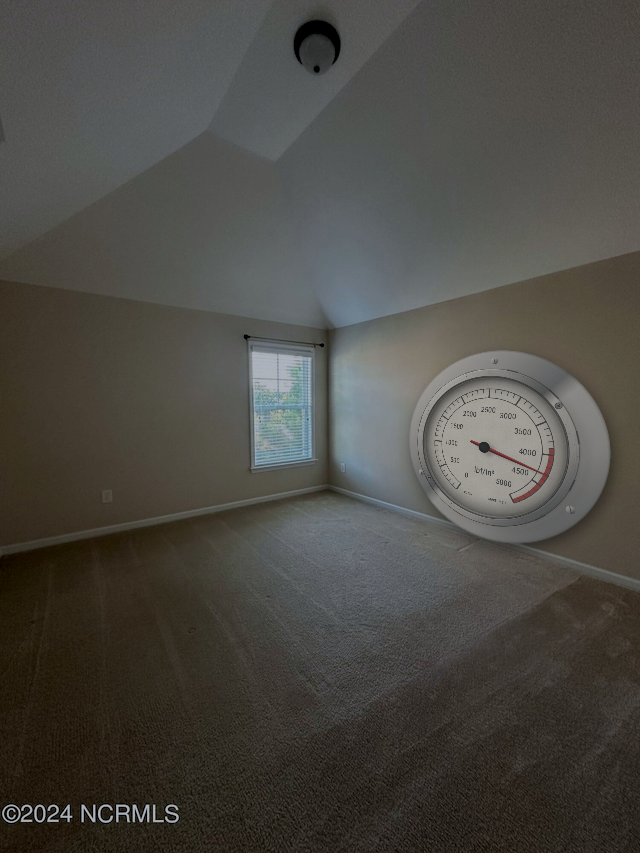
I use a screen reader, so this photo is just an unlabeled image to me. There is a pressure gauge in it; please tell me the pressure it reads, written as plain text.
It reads 4300 psi
